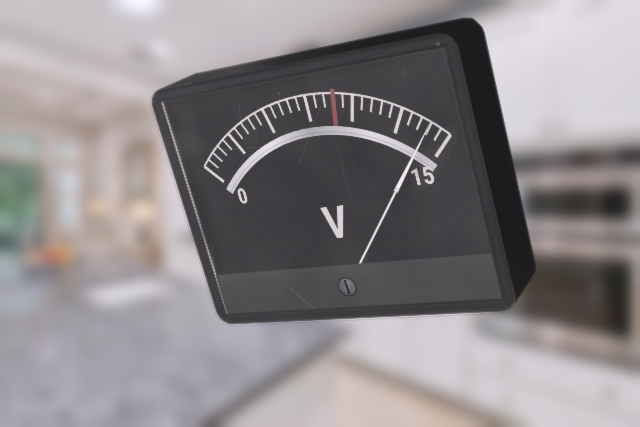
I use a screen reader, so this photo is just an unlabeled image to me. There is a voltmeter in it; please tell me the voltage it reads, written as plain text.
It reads 14 V
